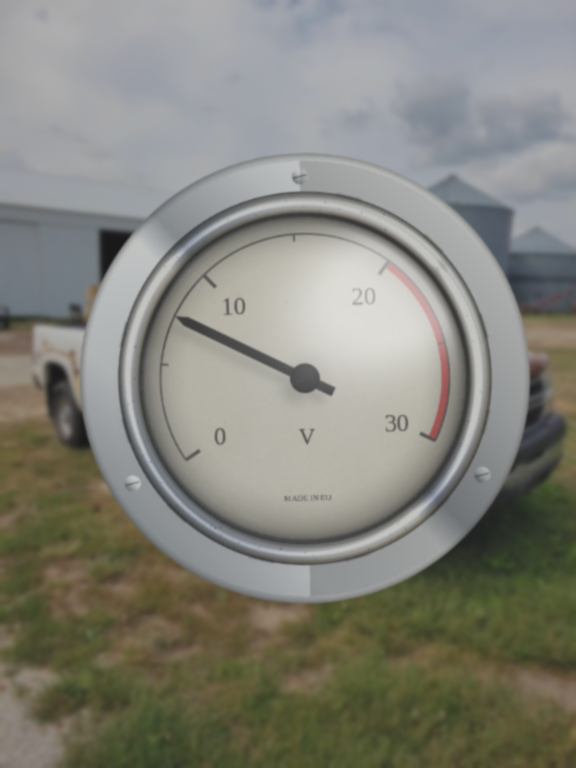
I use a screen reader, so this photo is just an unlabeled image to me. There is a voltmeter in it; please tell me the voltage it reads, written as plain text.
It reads 7.5 V
